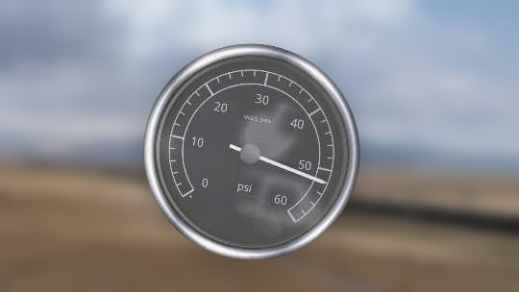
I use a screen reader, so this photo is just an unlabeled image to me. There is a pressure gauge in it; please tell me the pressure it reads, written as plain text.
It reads 52 psi
